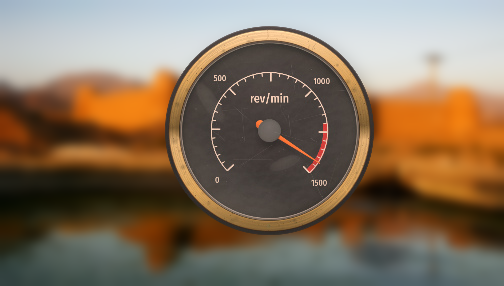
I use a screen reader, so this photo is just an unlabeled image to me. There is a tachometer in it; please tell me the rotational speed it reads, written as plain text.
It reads 1425 rpm
